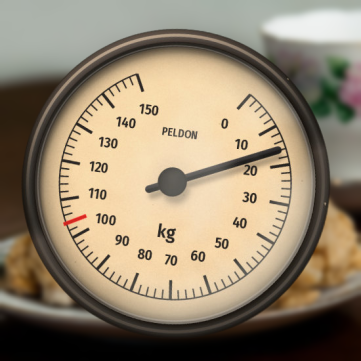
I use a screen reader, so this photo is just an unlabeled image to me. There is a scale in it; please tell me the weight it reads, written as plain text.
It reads 16 kg
